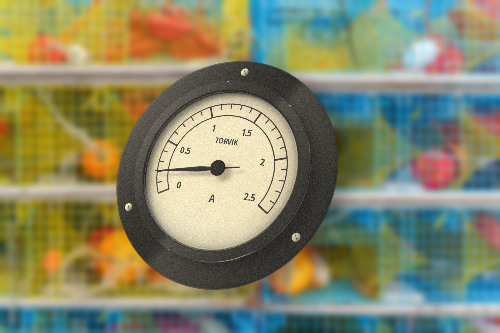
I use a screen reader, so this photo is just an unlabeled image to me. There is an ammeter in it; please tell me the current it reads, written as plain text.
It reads 0.2 A
